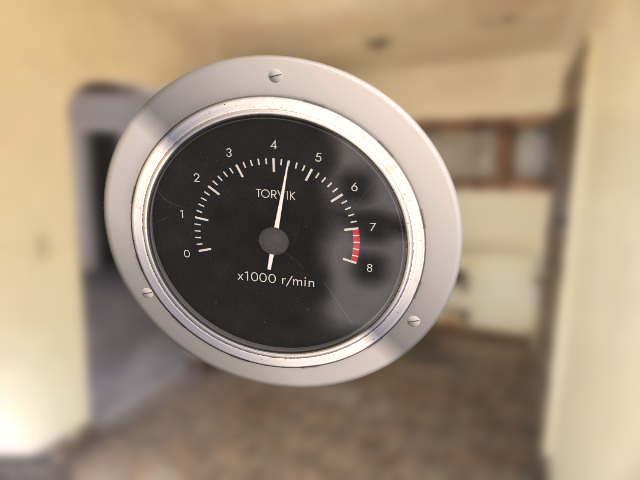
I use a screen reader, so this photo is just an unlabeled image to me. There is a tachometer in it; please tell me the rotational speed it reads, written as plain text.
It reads 4400 rpm
